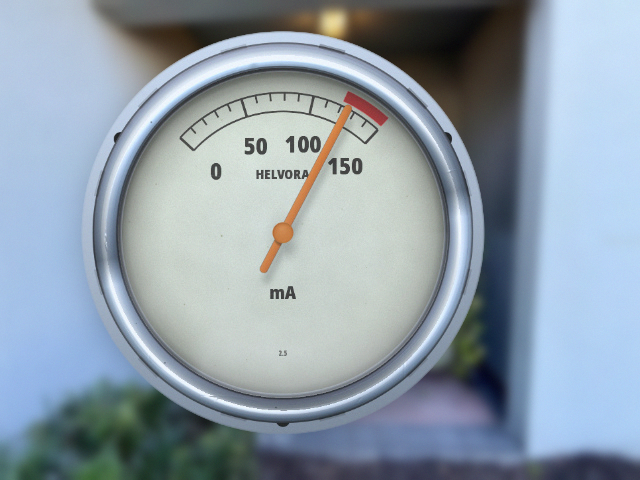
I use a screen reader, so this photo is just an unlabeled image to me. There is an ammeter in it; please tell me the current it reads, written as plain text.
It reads 125 mA
